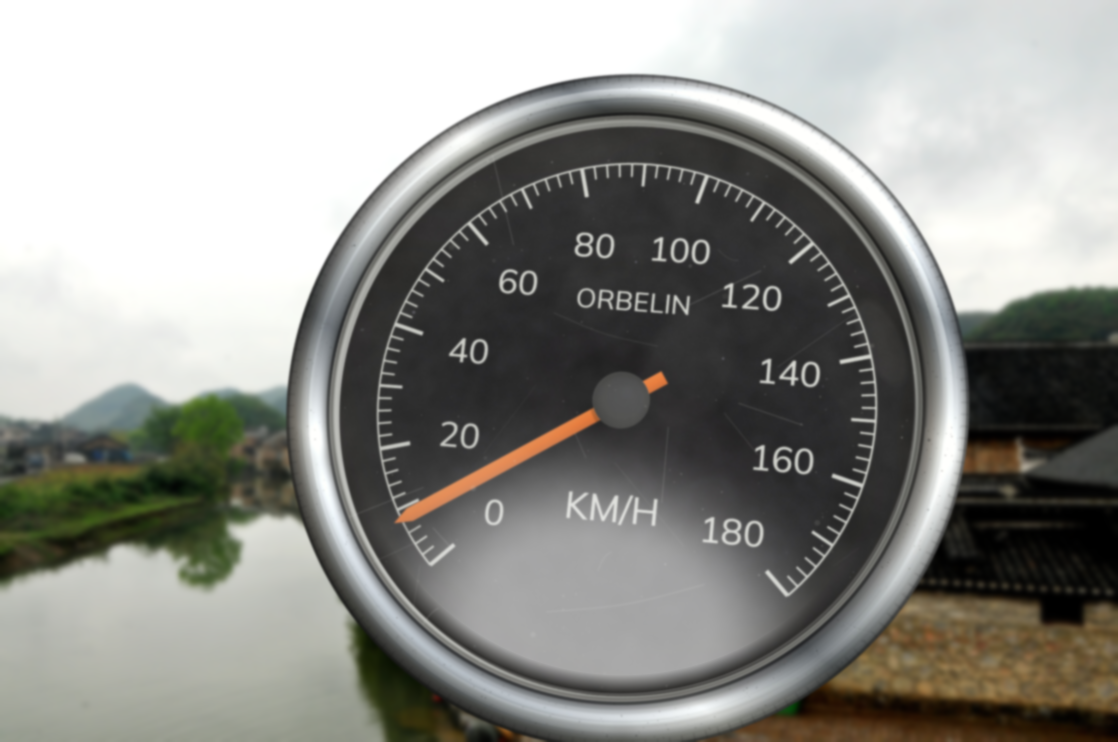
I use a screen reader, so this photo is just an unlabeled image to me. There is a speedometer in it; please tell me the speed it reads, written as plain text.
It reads 8 km/h
